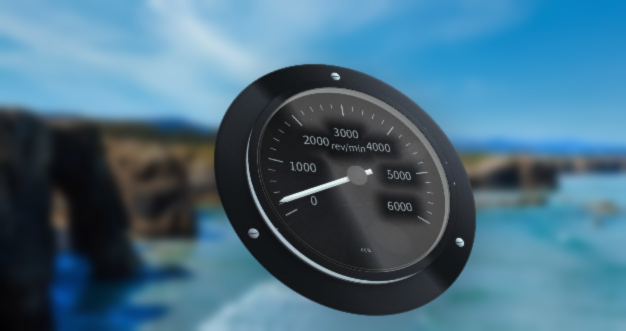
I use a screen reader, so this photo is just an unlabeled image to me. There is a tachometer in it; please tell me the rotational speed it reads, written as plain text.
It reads 200 rpm
